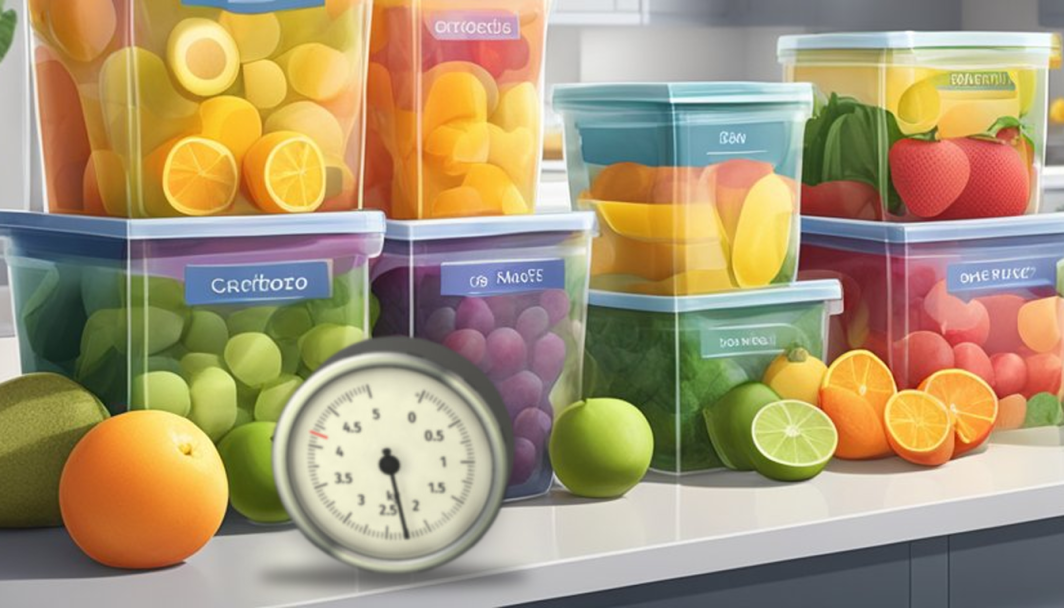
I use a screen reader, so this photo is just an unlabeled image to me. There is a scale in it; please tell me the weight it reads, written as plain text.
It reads 2.25 kg
